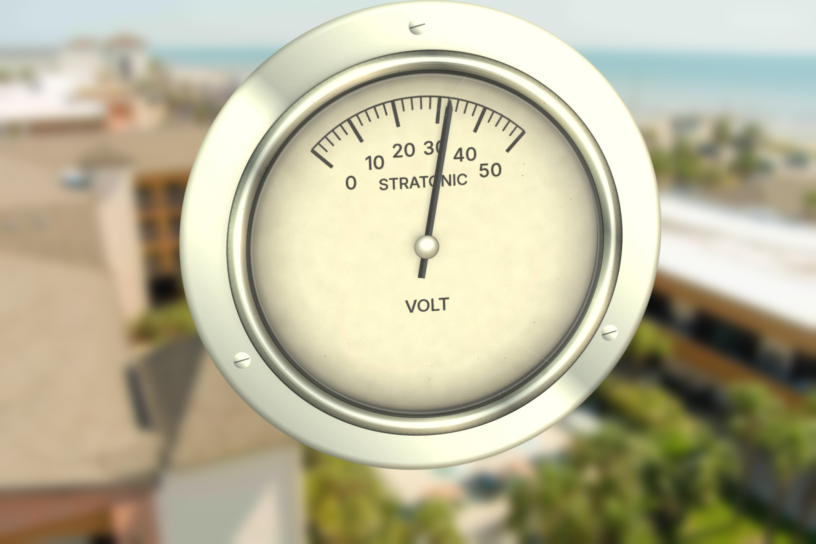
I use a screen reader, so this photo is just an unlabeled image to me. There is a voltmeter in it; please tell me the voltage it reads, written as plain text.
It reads 32 V
